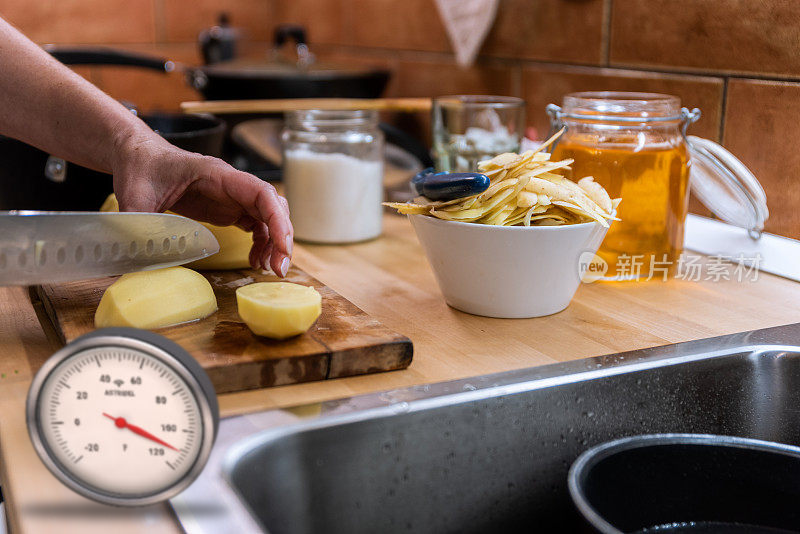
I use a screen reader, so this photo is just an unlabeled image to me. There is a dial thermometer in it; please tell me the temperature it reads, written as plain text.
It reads 110 °F
